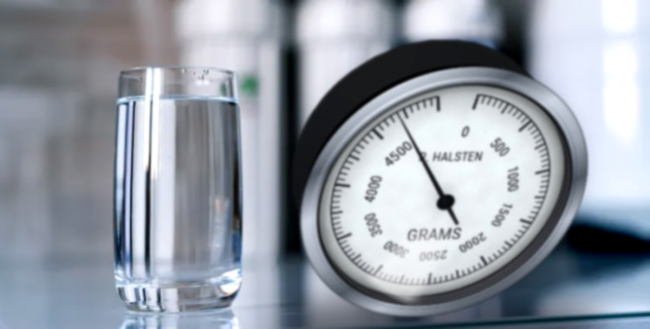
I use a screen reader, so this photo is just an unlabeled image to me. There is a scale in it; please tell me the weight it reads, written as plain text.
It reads 4700 g
